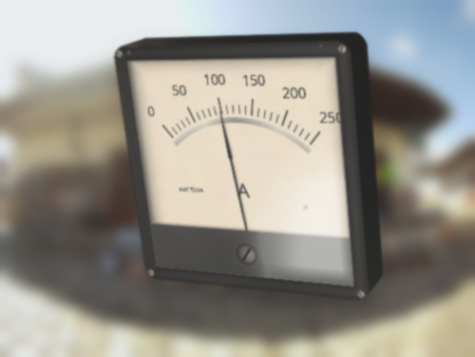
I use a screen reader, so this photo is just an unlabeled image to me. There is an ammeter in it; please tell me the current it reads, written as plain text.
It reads 100 A
